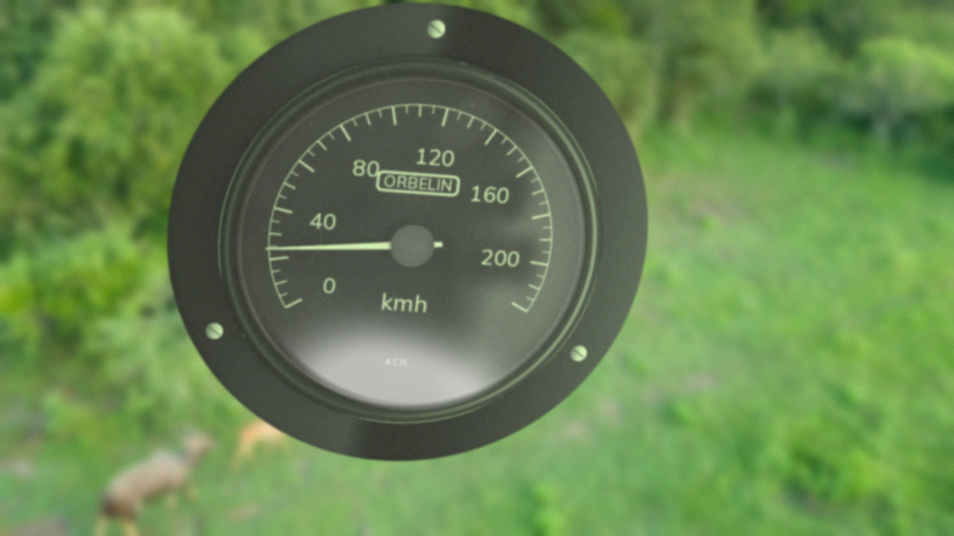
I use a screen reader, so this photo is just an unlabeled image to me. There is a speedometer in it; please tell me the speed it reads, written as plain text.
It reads 25 km/h
